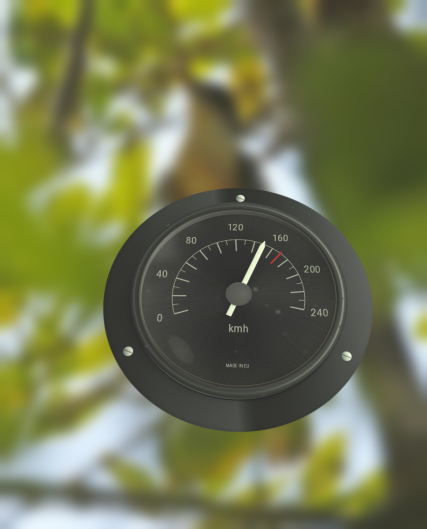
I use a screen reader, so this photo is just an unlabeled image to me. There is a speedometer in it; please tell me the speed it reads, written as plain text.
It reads 150 km/h
